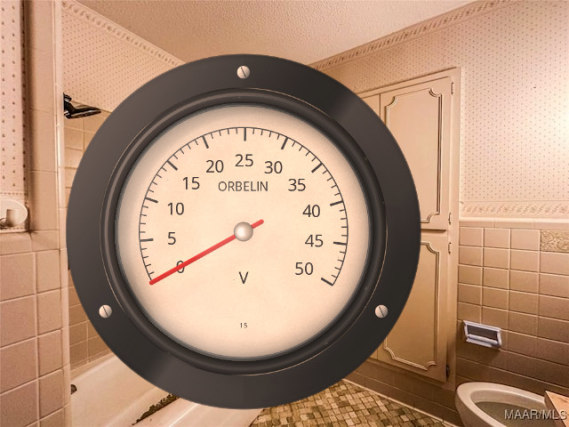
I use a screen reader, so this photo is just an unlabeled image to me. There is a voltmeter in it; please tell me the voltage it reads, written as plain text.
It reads 0 V
